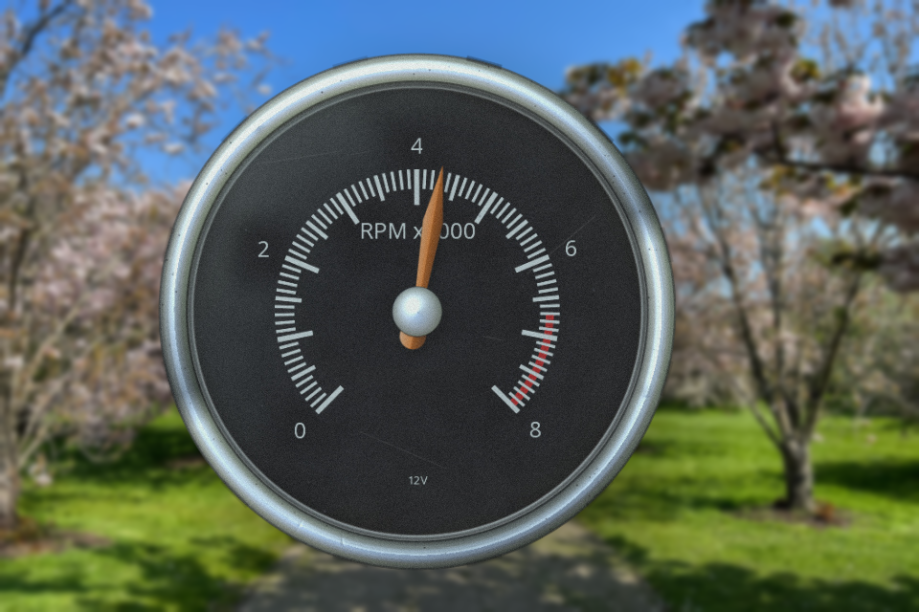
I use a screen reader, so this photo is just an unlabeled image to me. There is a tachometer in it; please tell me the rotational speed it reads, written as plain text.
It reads 4300 rpm
